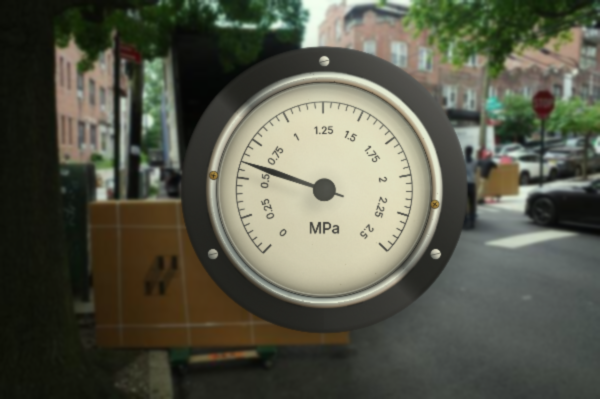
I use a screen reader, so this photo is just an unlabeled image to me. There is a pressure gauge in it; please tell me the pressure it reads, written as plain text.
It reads 0.6 MPa
